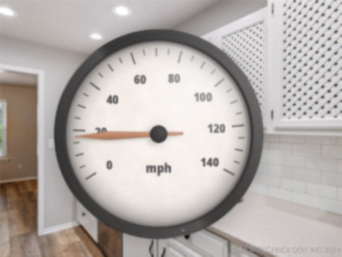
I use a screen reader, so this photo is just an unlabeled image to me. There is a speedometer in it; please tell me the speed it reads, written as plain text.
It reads 17.5 mph
